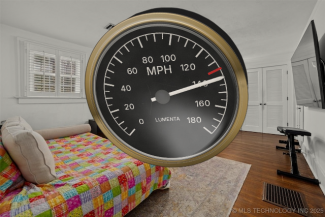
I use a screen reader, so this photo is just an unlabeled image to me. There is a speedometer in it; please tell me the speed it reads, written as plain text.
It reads 140 mph
